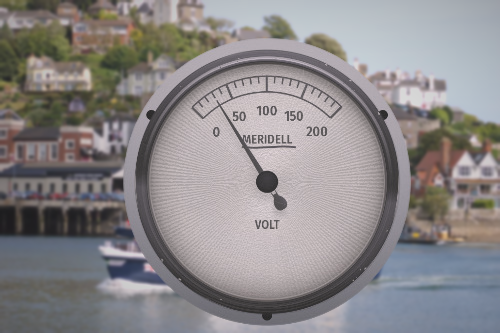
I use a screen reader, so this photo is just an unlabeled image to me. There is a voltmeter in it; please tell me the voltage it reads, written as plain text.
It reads 30 V
